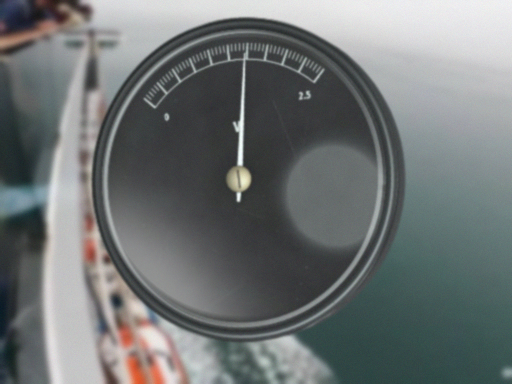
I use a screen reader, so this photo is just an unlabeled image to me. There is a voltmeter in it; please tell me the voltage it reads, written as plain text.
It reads 1.5 V
